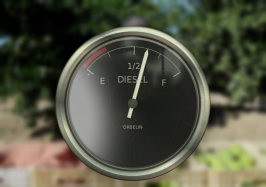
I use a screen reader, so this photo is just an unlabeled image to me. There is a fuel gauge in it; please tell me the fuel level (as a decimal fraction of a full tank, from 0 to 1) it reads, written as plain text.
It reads 0.625
